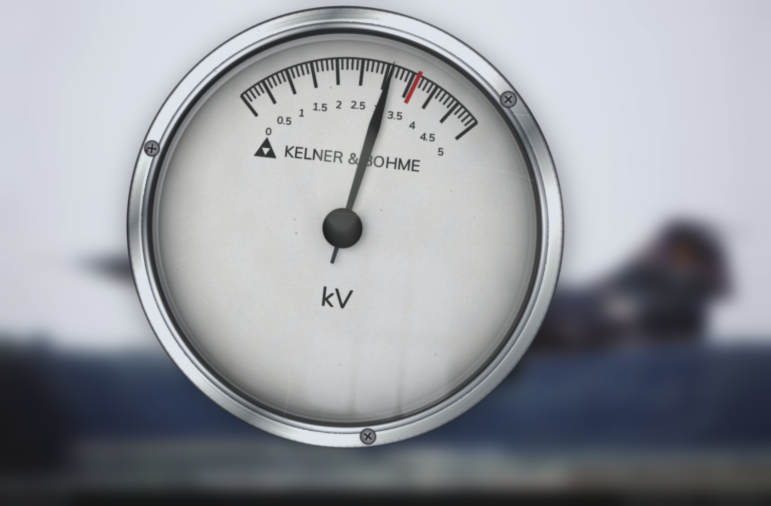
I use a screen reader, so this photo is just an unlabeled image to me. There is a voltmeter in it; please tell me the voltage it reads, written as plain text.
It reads 3.1 kV
